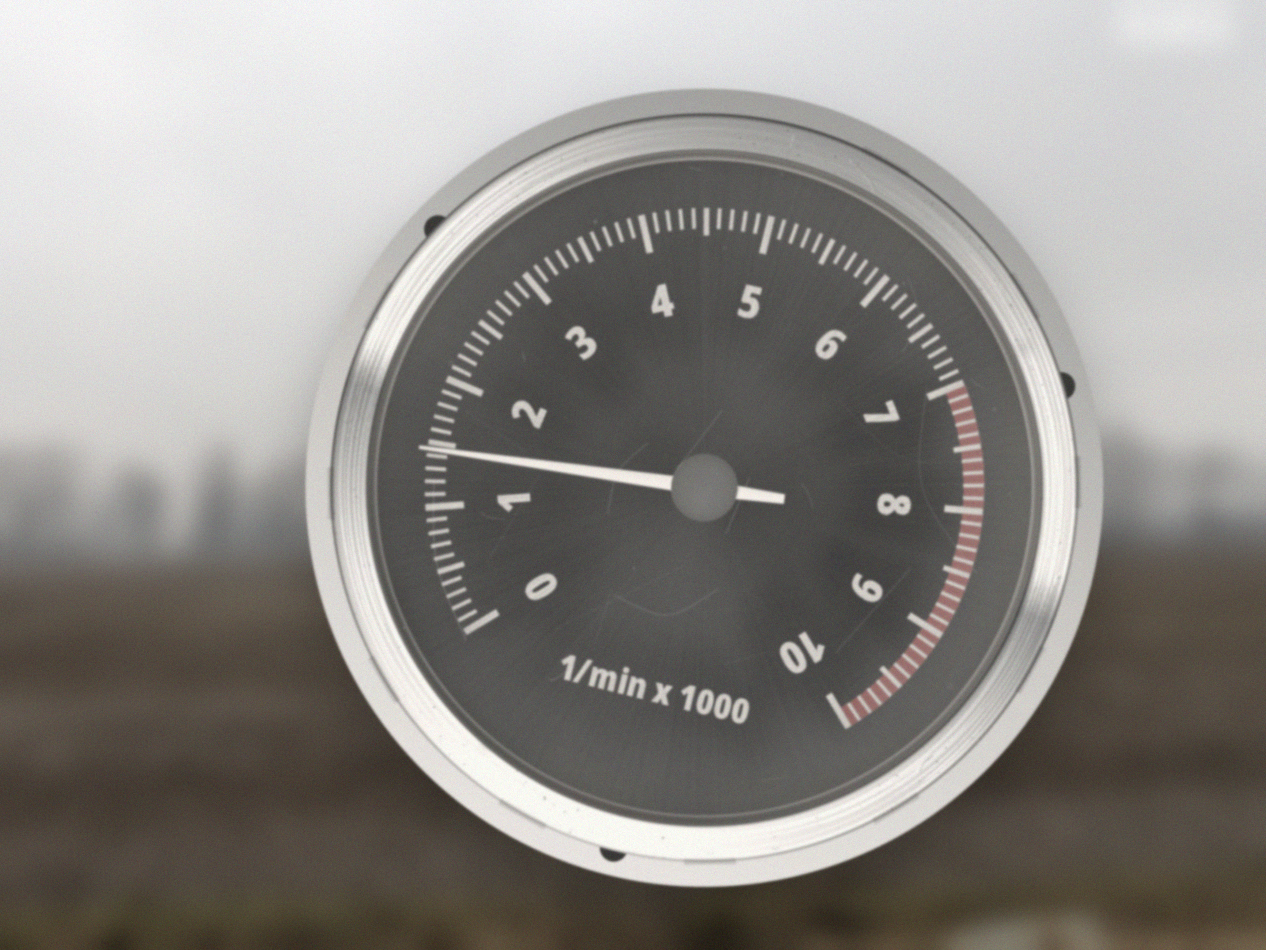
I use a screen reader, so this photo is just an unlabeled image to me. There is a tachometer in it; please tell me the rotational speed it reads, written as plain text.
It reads 1450 rpm
